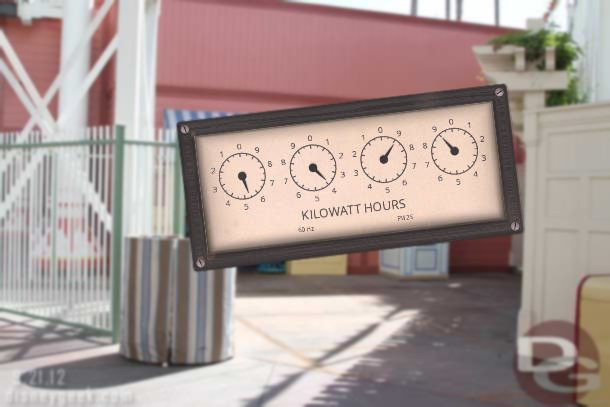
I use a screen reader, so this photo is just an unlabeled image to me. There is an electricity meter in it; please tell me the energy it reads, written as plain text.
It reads 5389 kWh
